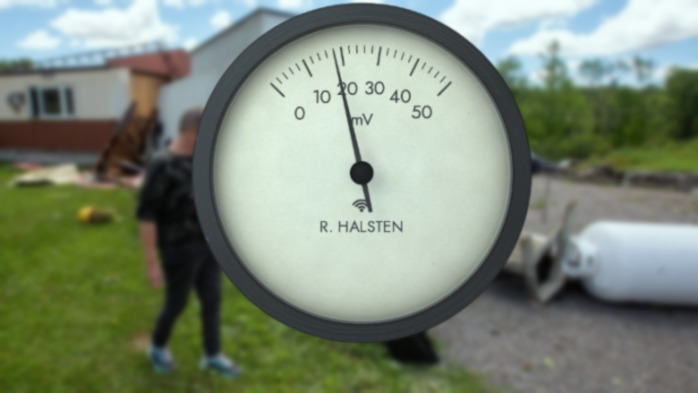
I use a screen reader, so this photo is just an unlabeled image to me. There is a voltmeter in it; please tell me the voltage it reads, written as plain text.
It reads 18 mV
